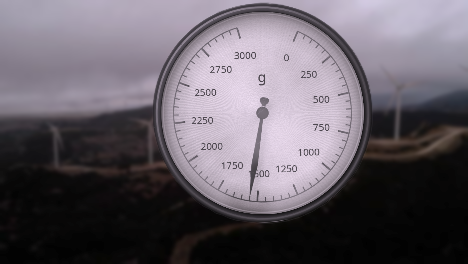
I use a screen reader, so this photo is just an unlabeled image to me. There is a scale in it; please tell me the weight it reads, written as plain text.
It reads 1550 g
